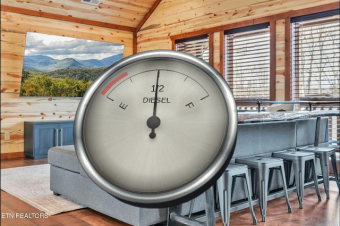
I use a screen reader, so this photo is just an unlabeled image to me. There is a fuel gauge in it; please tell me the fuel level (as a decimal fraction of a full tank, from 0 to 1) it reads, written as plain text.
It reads 0.5
